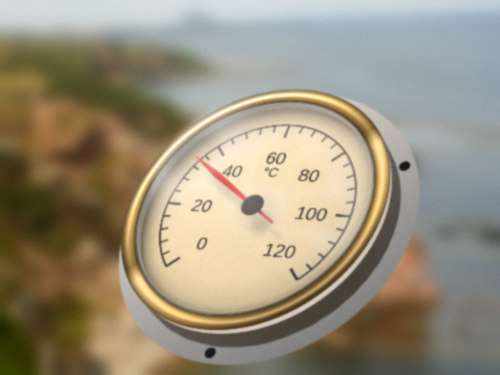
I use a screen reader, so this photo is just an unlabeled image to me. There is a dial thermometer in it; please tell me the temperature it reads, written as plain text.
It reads 34 °C
